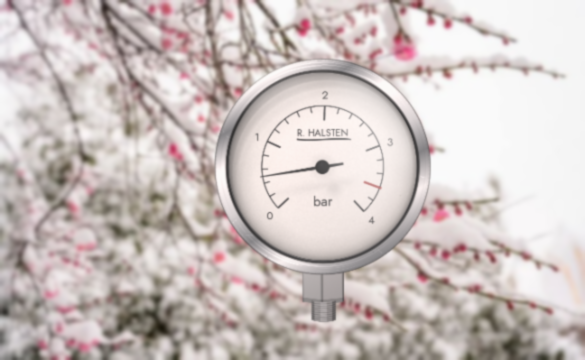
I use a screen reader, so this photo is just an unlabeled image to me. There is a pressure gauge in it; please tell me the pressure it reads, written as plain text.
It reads 0.5 bar
